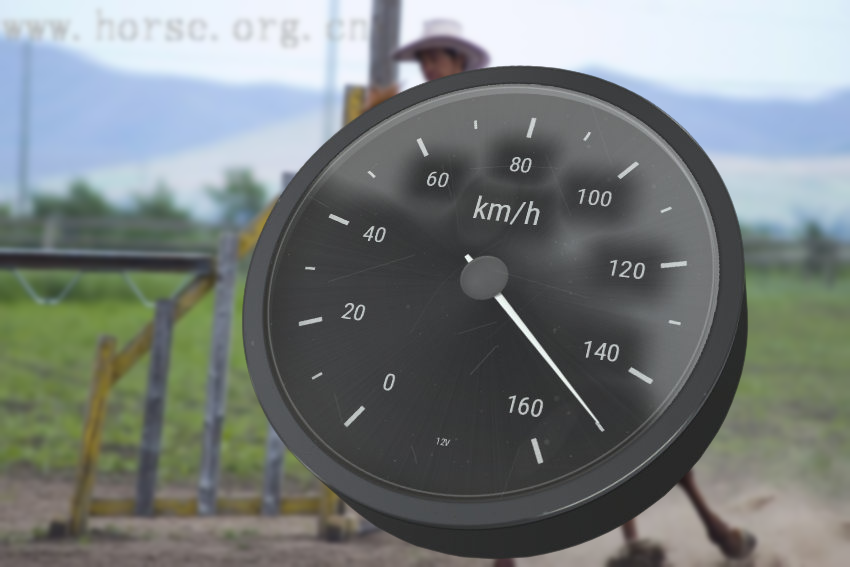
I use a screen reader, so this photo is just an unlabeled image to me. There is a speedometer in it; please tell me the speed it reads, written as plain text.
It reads 150 km/h
